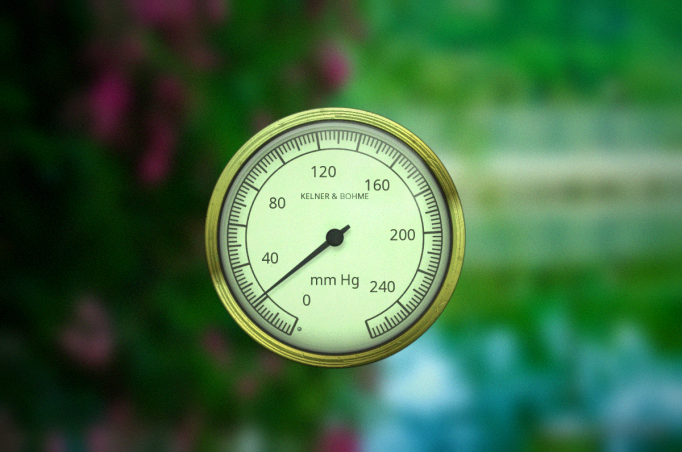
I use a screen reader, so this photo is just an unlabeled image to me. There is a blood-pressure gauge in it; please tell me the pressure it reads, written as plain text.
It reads 22 mmHg
